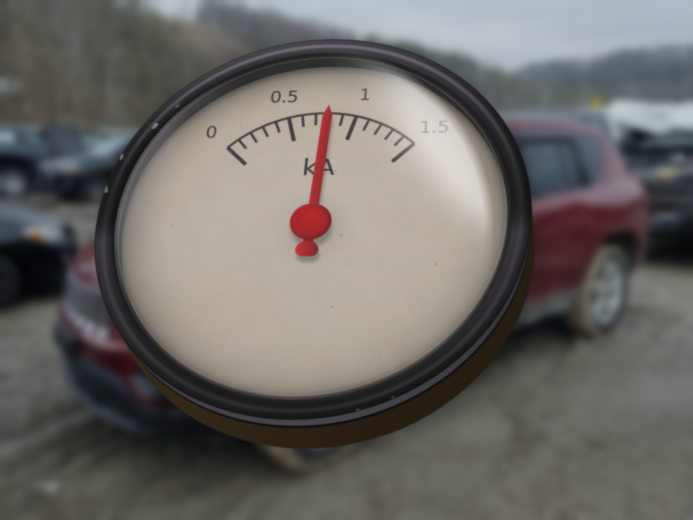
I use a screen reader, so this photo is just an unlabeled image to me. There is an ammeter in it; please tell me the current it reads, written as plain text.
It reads 0.8 kA
